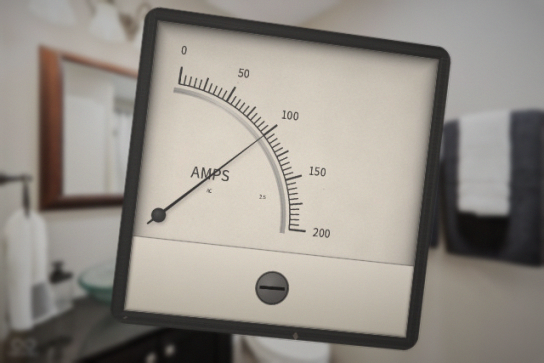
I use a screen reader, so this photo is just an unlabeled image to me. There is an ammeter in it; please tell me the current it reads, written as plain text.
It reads 100 A
